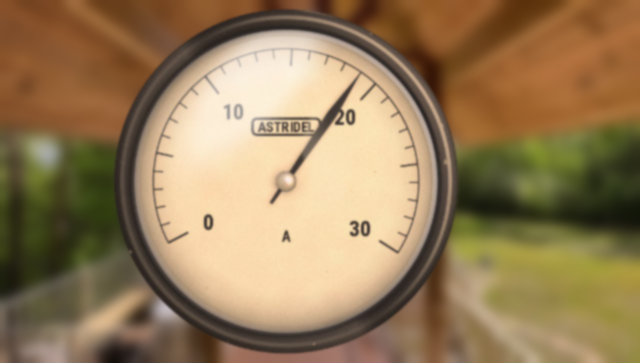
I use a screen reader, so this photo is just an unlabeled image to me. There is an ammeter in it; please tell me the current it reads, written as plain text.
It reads 19 A
